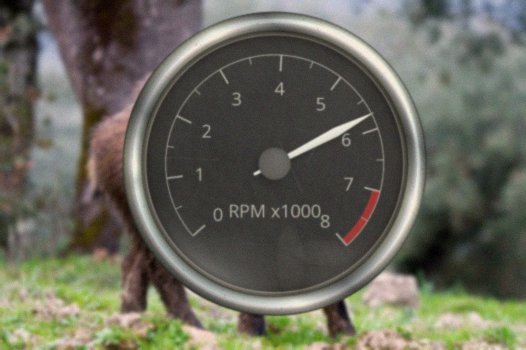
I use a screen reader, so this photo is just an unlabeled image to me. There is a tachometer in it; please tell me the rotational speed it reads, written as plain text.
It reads 5750 rpm
